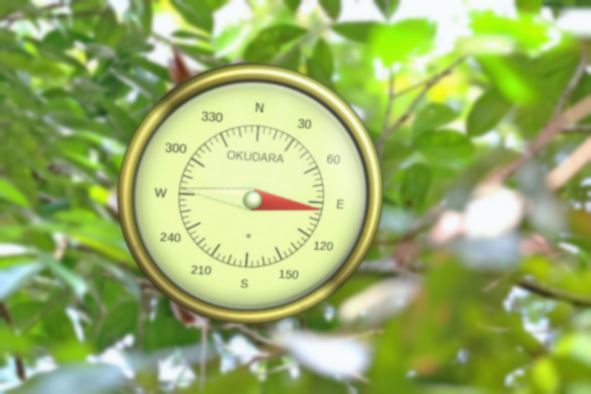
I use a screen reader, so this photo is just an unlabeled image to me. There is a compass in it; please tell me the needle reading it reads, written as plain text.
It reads 95 °
